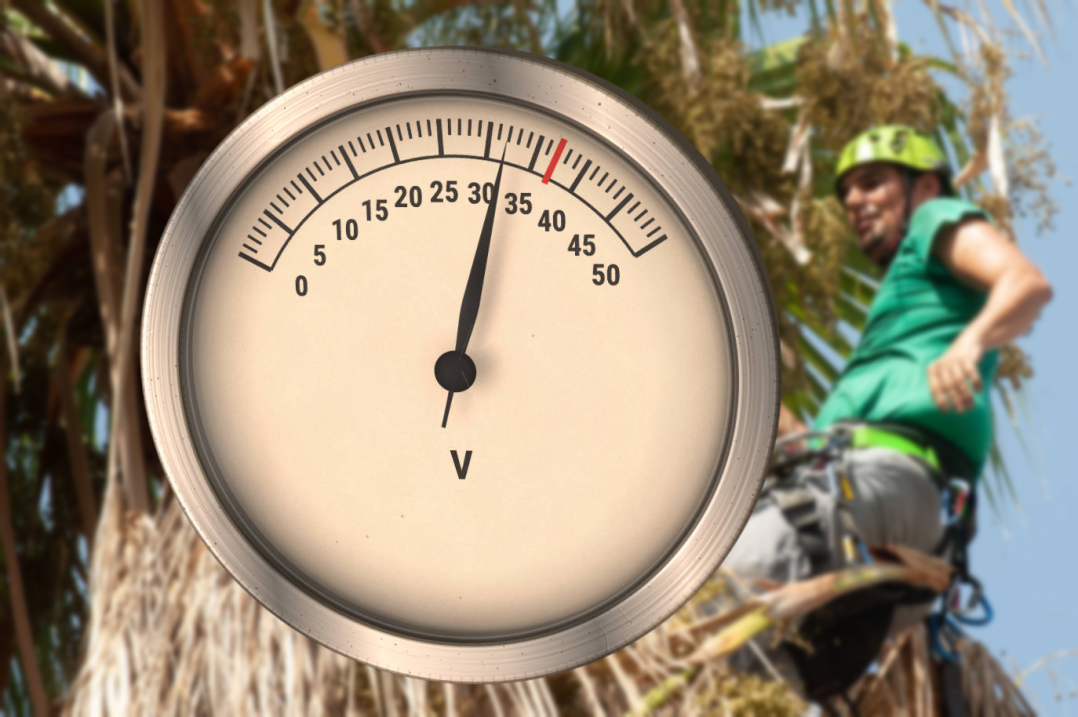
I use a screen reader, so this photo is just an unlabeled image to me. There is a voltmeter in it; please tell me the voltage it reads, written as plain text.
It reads 32 V
